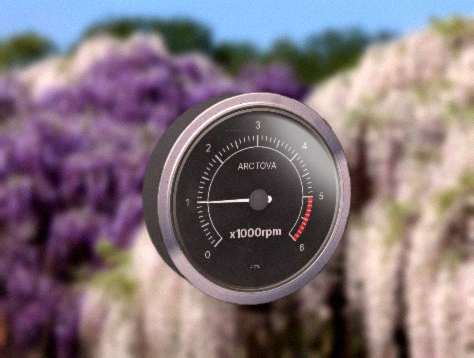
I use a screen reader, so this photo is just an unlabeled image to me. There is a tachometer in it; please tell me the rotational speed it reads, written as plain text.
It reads 1000 rpm
